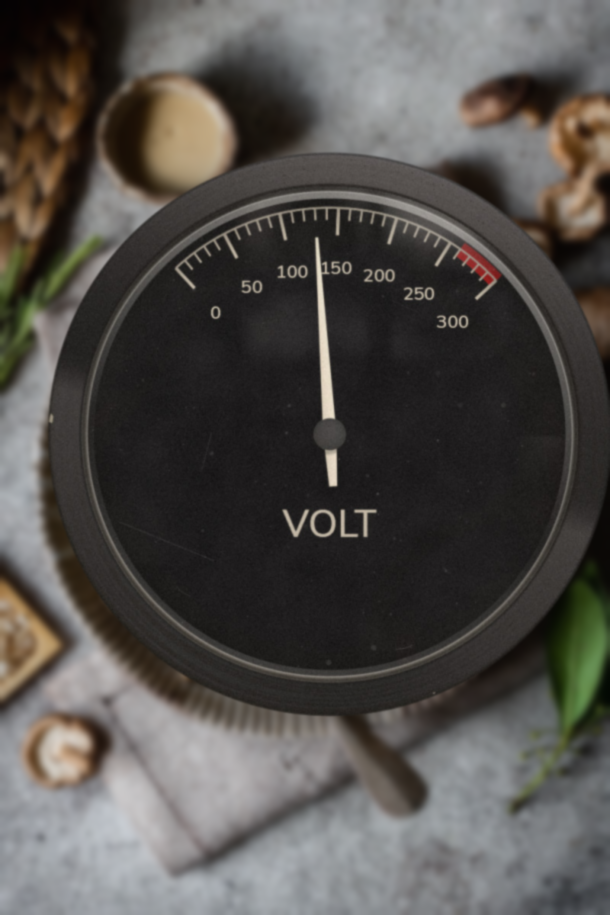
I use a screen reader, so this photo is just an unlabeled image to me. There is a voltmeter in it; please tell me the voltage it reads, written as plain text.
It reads 130 V
